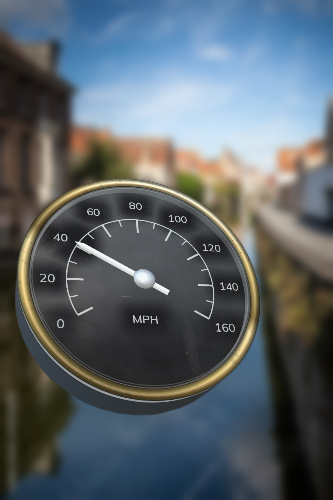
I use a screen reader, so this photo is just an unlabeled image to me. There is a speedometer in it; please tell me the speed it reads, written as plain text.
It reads 40 mph
